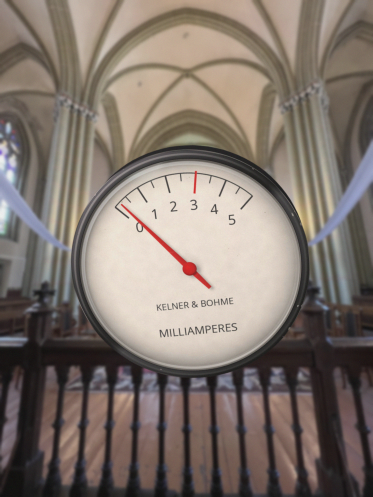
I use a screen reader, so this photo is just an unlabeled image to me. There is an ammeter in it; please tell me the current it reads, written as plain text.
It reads 0.25 mA
